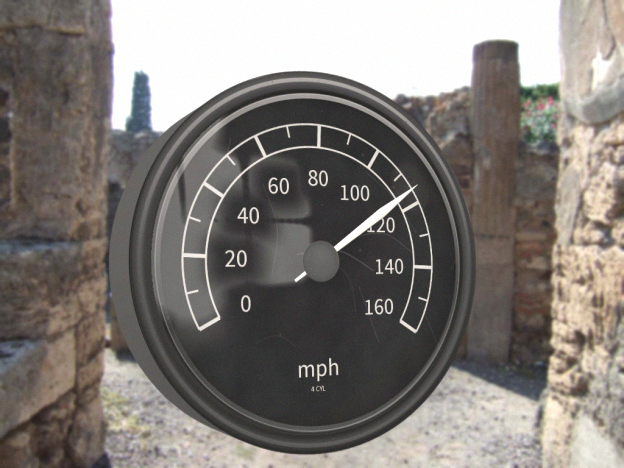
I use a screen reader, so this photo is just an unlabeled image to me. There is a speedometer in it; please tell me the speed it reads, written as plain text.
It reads 115 mph
